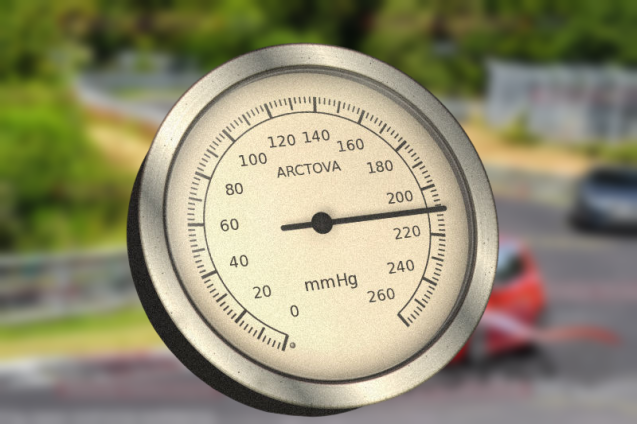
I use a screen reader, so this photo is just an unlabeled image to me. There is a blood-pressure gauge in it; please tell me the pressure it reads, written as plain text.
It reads 210 mmHg
